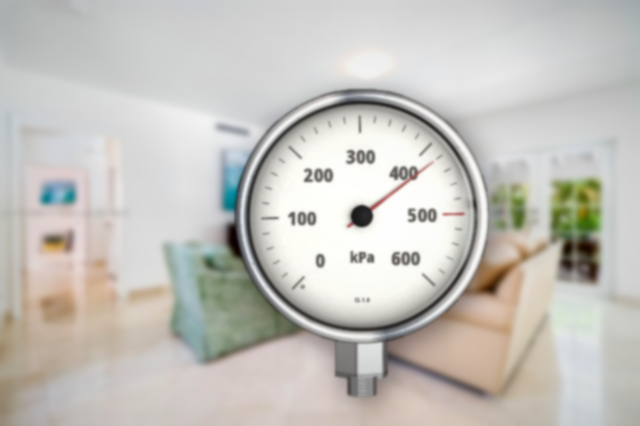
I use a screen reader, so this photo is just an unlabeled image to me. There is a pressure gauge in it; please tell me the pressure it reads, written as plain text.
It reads 420 kPa
